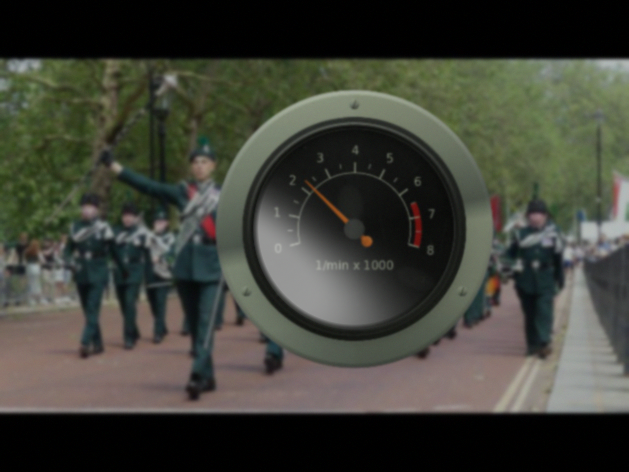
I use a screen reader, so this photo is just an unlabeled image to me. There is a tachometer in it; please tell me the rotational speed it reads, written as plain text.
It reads 2250 rpm
